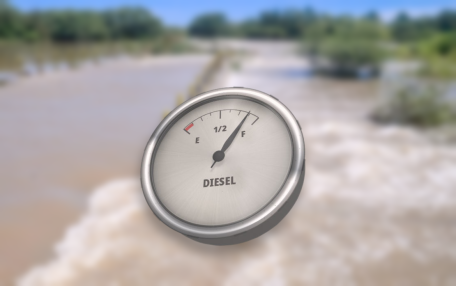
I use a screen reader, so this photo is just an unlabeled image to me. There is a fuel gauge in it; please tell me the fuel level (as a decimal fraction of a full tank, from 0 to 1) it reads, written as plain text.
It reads 0.875
